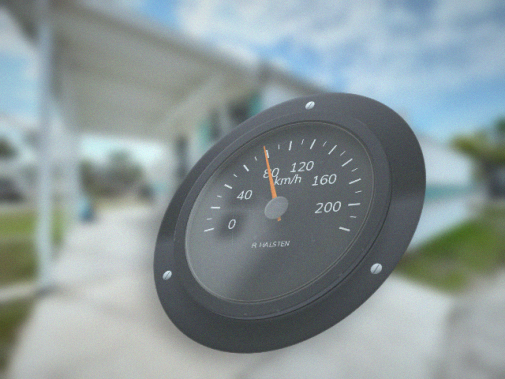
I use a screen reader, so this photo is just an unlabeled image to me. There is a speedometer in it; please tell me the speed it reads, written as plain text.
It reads 80 km/h
